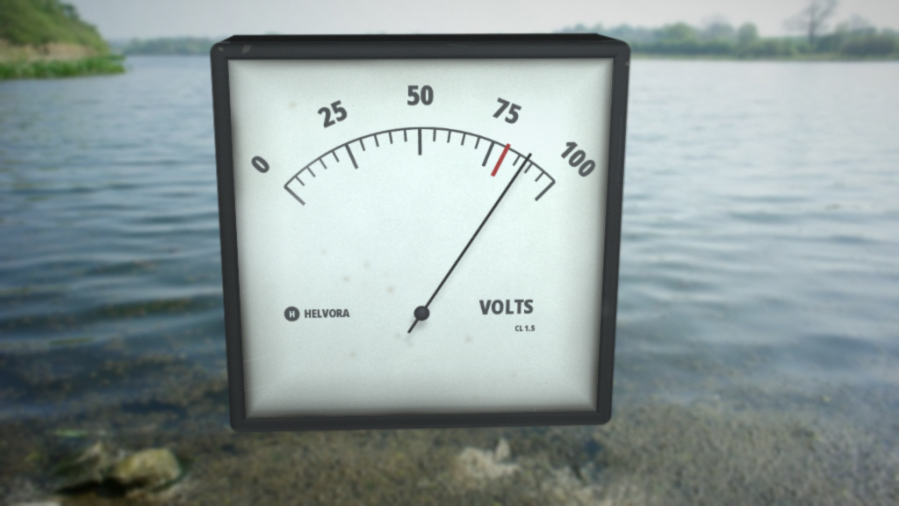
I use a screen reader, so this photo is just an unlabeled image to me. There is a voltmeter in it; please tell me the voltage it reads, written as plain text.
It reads 87.5 V
